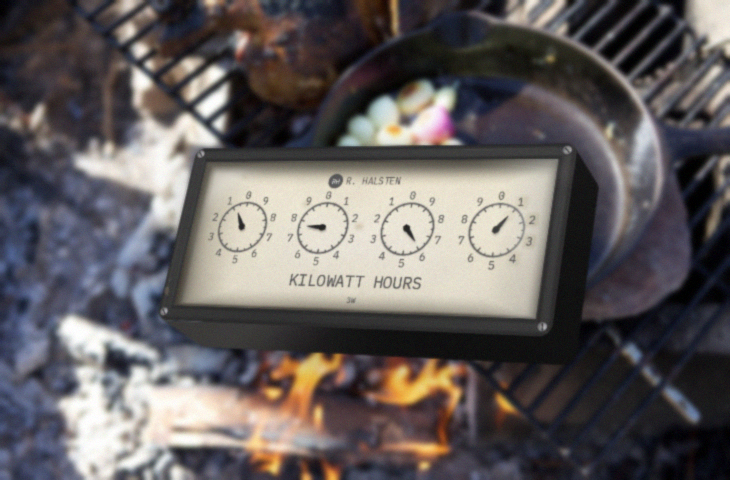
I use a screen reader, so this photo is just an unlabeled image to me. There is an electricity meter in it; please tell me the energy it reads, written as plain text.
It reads 761 kWh
